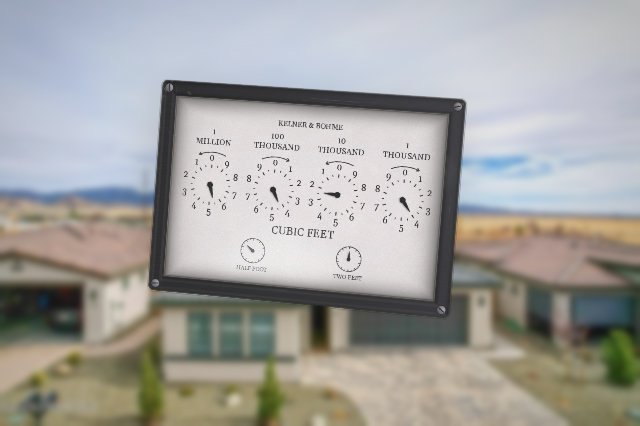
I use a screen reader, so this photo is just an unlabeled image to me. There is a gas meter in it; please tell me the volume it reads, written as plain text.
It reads 542400 ft³
